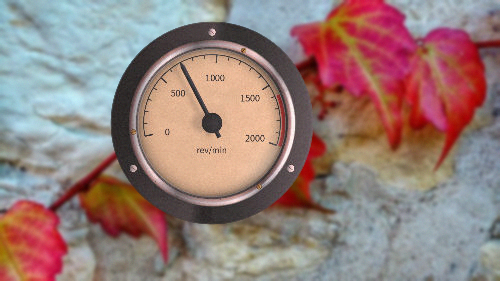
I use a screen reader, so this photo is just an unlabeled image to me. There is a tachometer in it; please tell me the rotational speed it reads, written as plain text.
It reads 700 rpm
